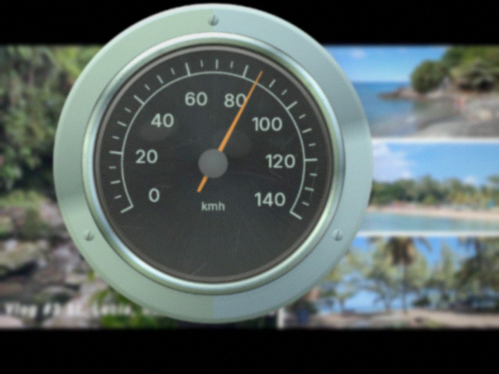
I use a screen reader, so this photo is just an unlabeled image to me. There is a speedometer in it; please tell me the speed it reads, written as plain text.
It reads 85 km/h
